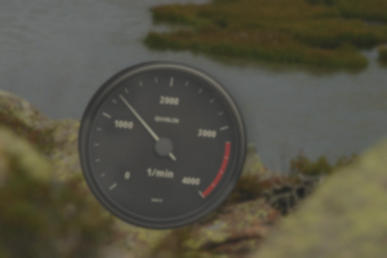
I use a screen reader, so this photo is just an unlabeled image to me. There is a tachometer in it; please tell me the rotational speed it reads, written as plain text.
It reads 1300 rpm
